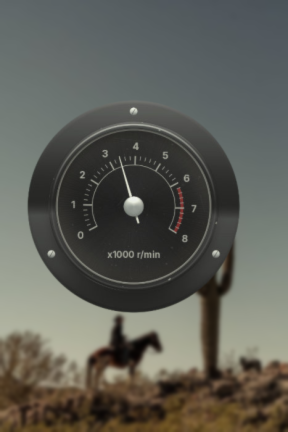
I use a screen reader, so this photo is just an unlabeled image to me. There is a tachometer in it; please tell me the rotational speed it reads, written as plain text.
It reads 3400 rpm
